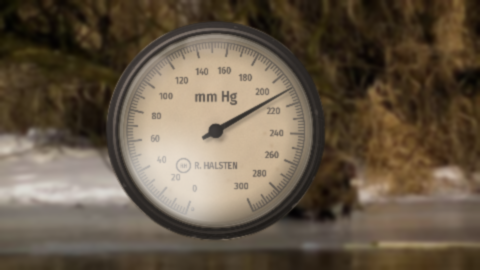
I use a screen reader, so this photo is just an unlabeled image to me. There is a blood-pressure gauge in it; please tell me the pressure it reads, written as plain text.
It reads 210 mmHg
